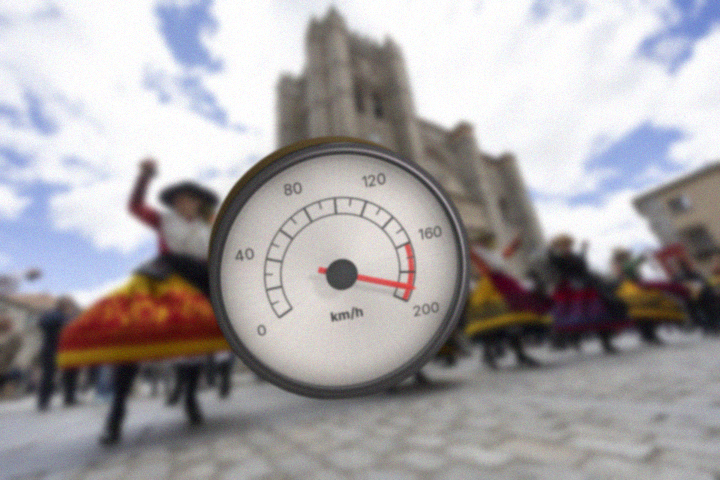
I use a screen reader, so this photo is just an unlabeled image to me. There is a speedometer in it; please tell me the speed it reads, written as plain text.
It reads 190 km/h
